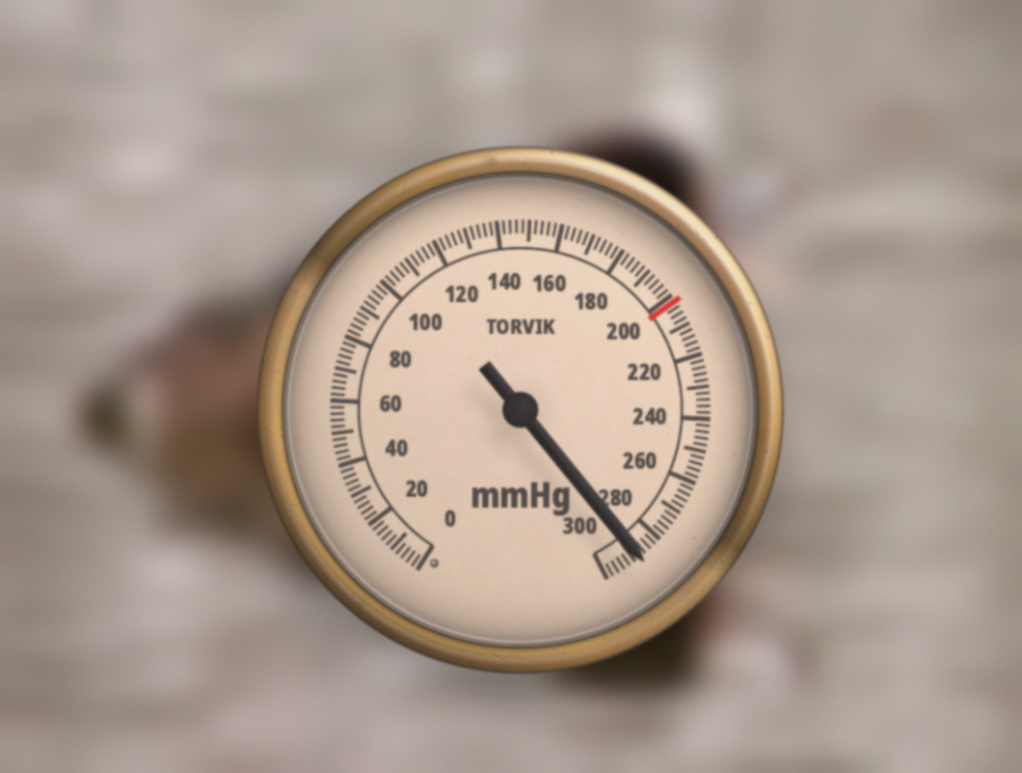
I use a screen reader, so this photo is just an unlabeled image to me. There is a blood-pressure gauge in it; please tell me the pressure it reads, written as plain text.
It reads 288 mmHg
